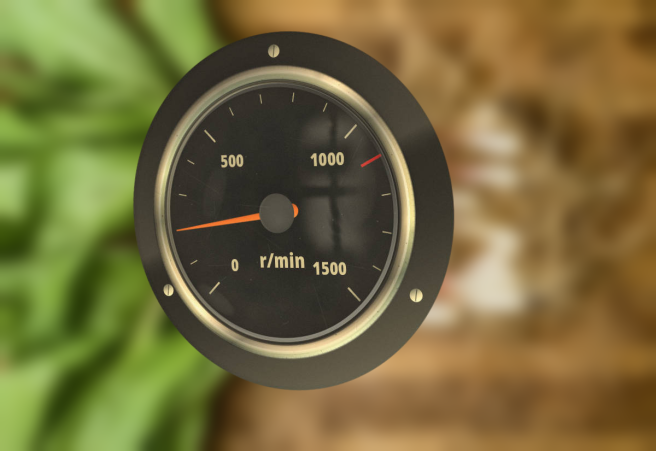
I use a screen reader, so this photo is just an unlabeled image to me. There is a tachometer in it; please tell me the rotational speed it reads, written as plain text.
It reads 200 rpm
